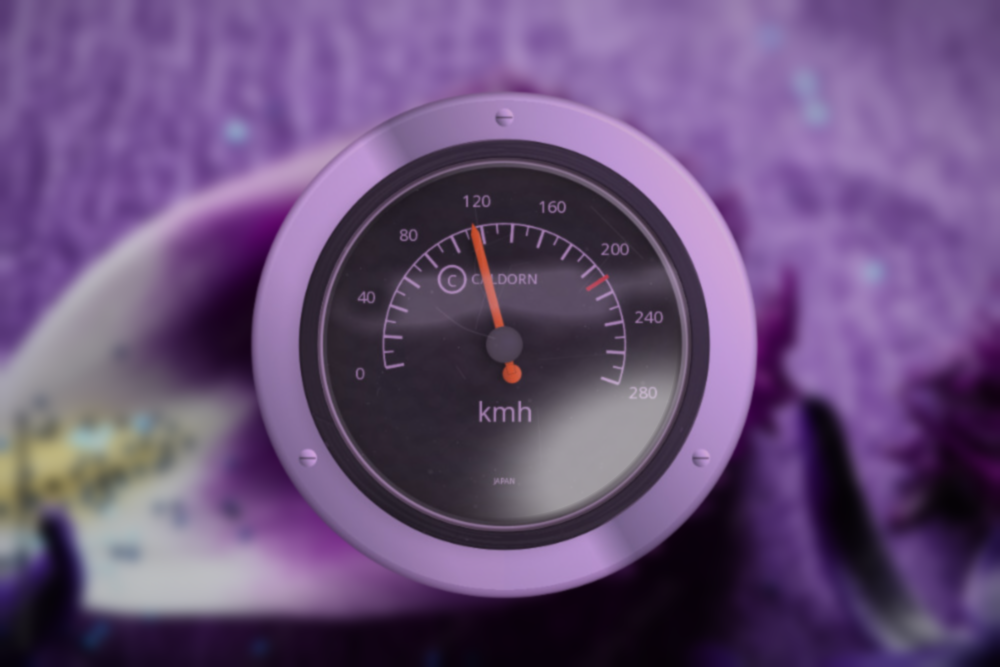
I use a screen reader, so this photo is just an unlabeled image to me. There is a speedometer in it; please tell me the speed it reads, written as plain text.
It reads 115 km/h
